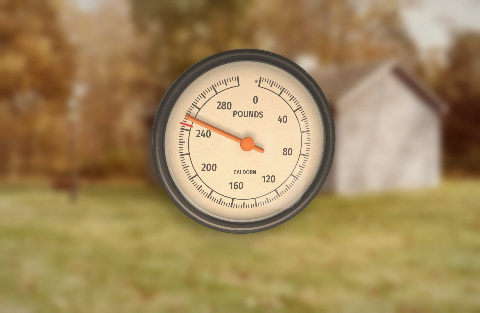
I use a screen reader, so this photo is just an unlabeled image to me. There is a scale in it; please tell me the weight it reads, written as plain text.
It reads 250 lb
